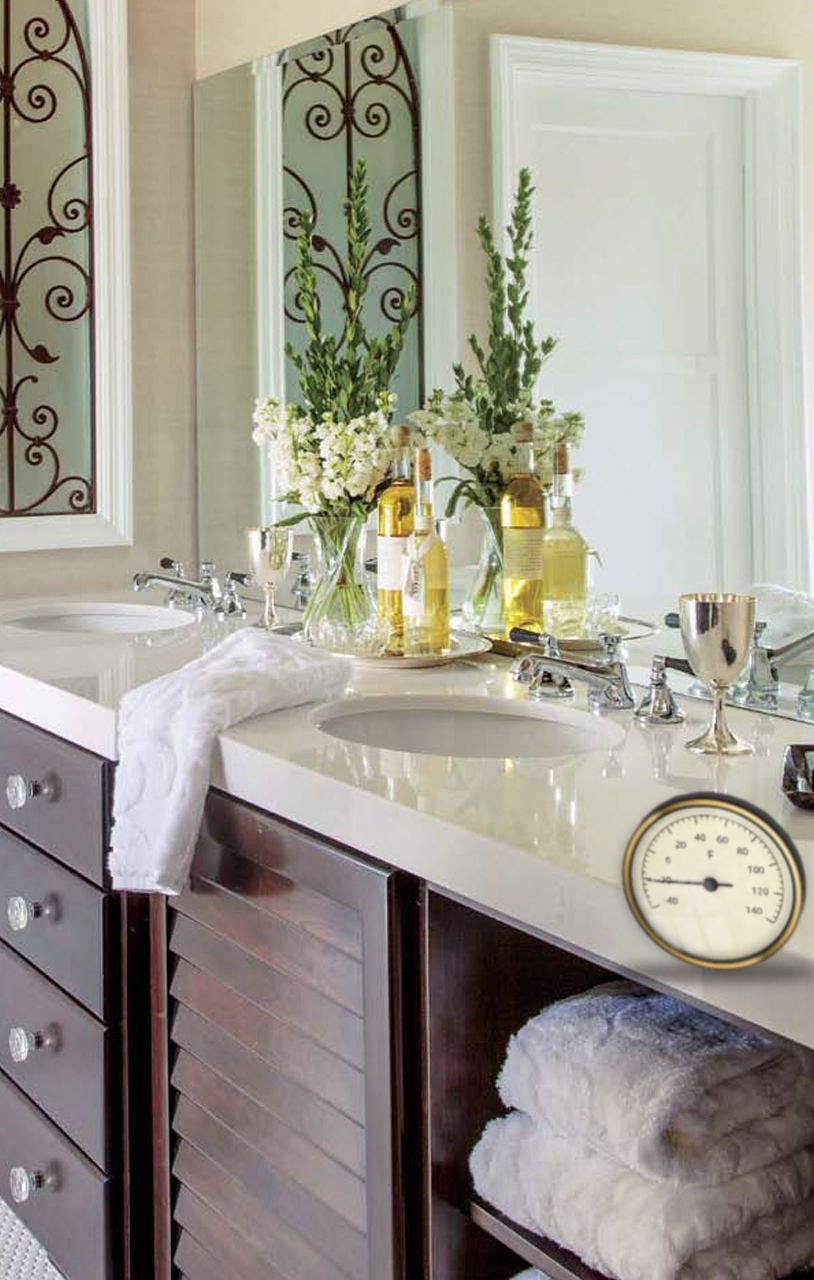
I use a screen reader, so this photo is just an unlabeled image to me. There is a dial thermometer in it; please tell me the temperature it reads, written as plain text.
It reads -20 °F
